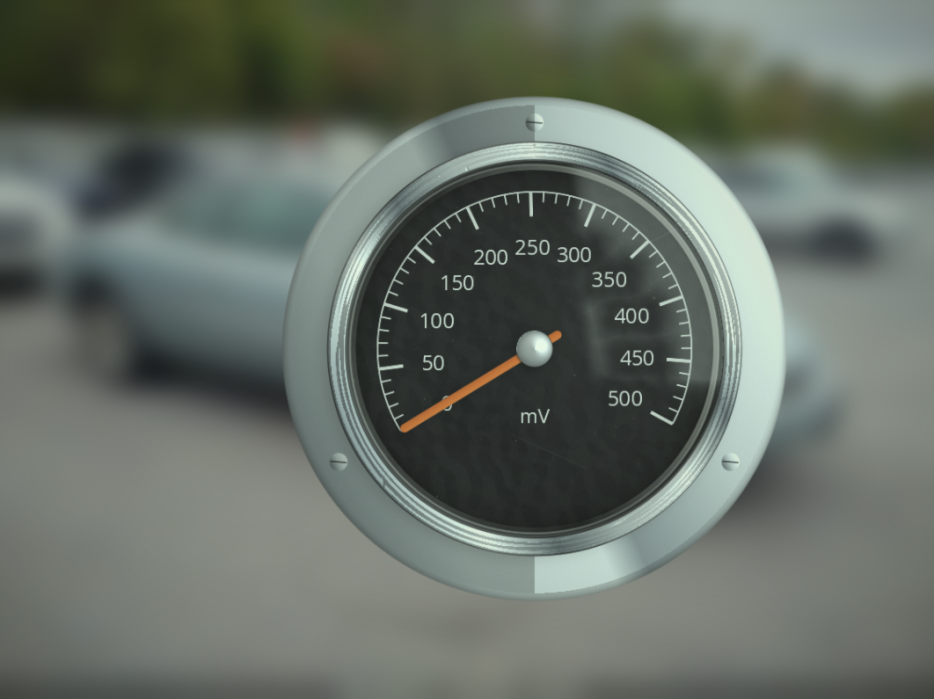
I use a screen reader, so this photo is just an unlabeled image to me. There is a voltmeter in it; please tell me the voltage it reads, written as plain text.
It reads 0 mV
